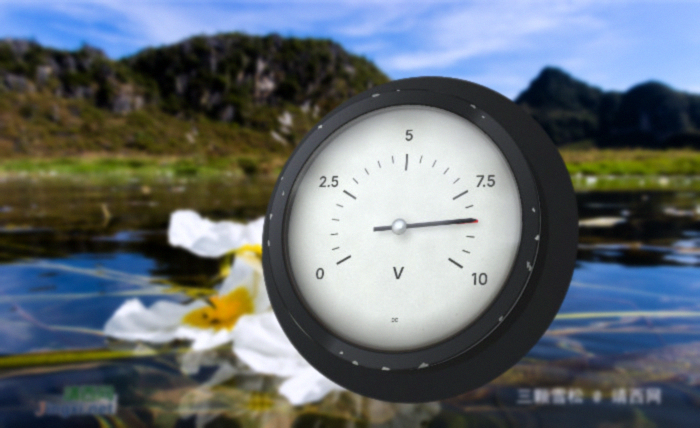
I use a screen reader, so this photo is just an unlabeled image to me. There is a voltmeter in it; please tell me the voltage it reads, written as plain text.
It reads 8.5 V
